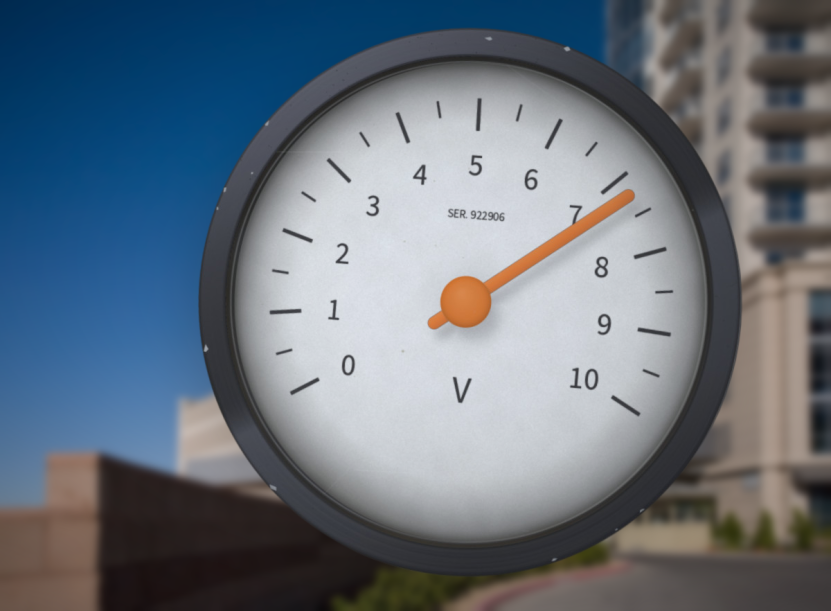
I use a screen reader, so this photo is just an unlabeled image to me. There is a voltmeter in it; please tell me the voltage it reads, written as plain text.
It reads 7.25 V
